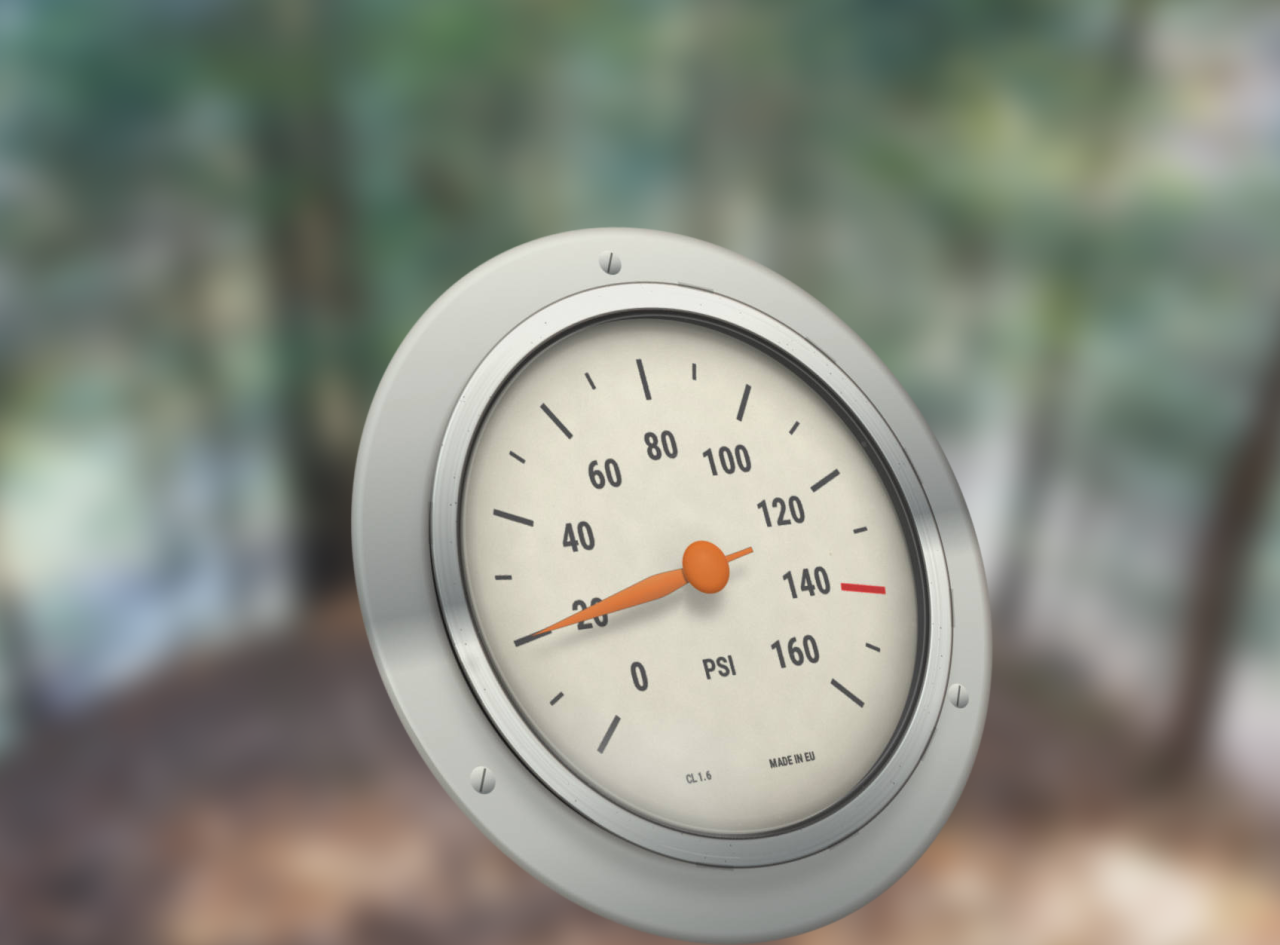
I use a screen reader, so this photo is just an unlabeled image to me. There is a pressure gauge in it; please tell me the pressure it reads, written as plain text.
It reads 20 psi
